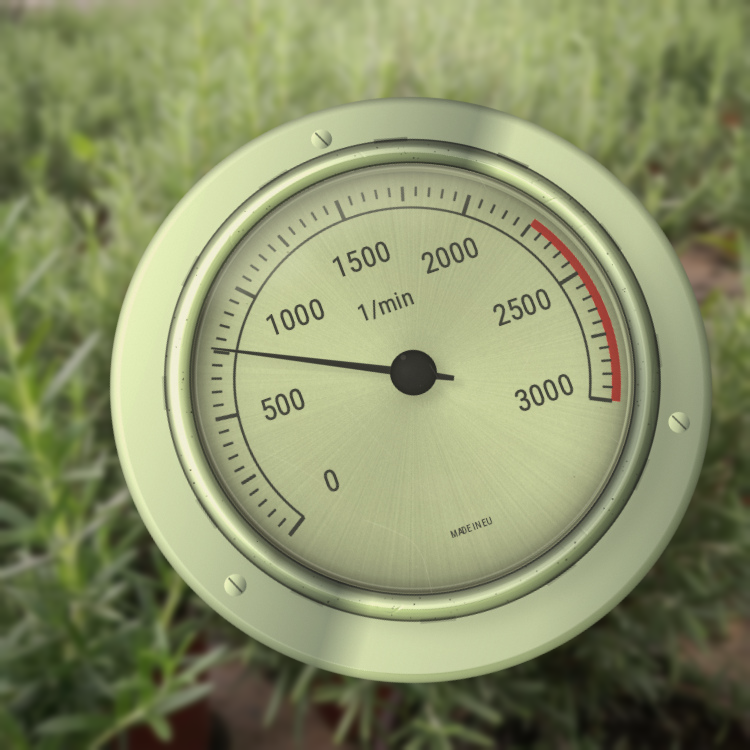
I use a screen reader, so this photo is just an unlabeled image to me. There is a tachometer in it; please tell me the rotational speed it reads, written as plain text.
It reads 750 rpm
